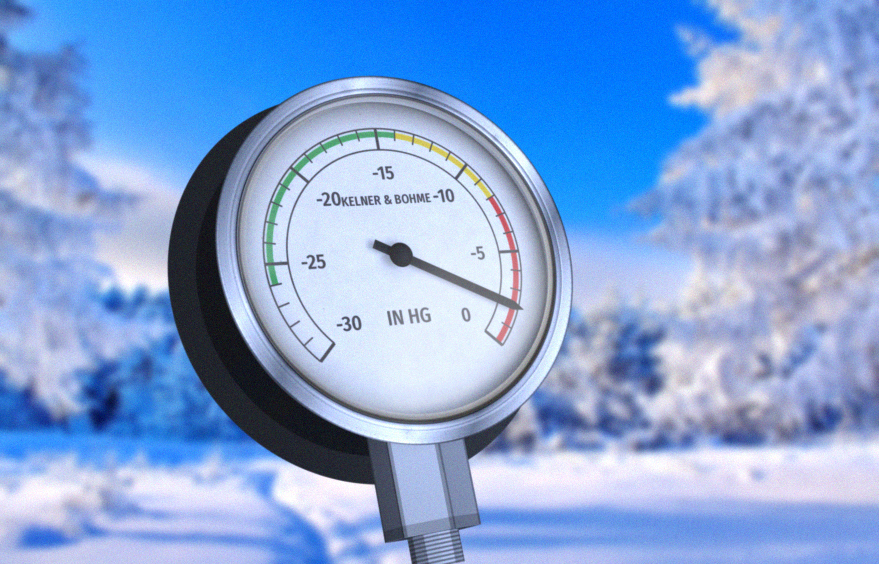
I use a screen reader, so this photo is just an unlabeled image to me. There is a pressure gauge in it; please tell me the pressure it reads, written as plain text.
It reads -2 inHg
